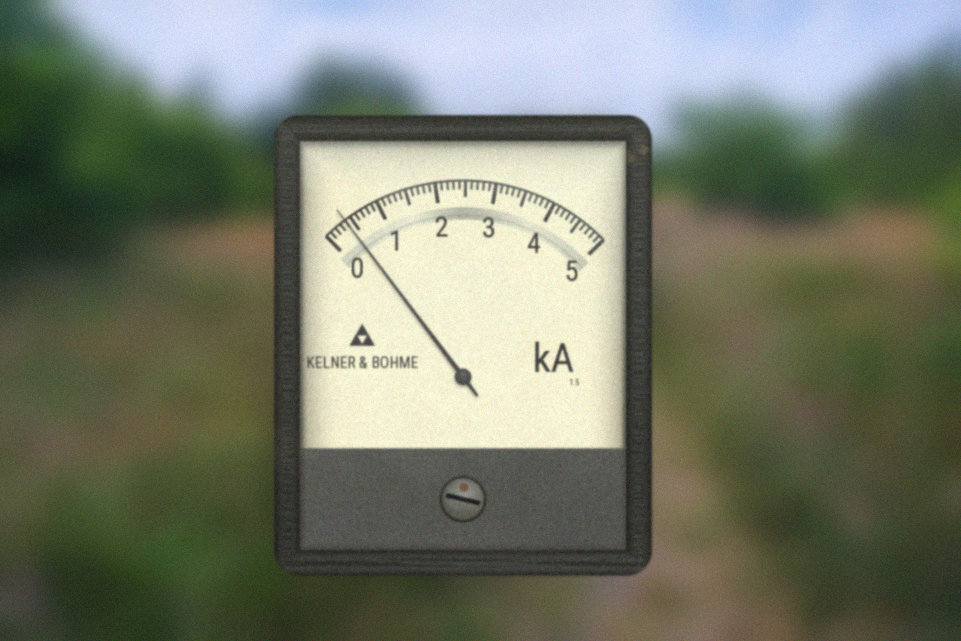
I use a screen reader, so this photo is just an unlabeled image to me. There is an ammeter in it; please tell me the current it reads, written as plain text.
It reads 0.4 kA
